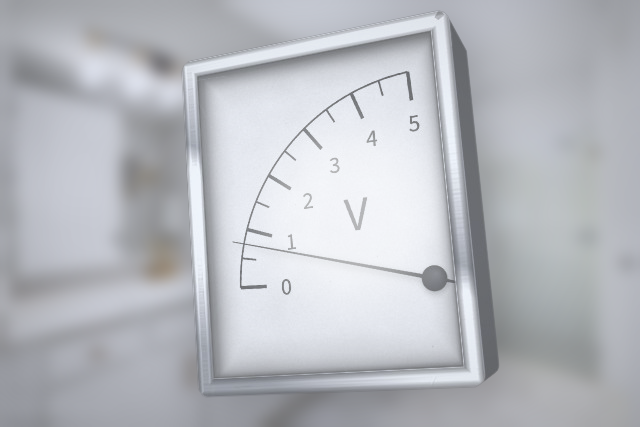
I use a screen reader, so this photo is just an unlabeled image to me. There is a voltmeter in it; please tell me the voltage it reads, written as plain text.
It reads 0.75 V
